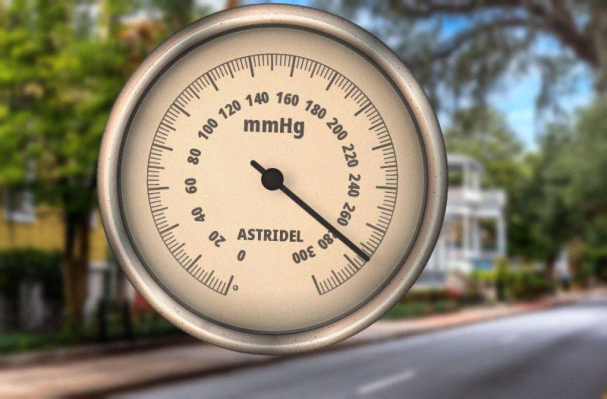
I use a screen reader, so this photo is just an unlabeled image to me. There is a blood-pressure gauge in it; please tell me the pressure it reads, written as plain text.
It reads 274 mmHg
